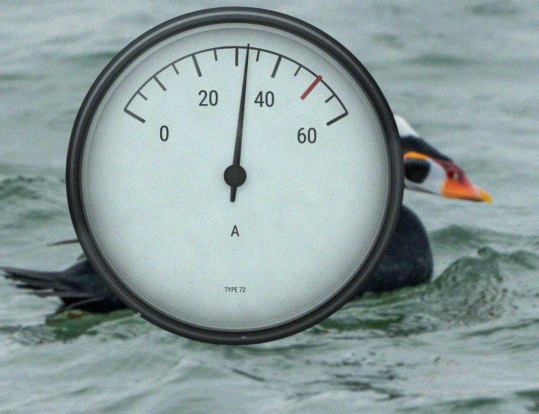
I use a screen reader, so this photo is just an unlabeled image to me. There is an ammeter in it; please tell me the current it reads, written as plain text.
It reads 32.5 A
